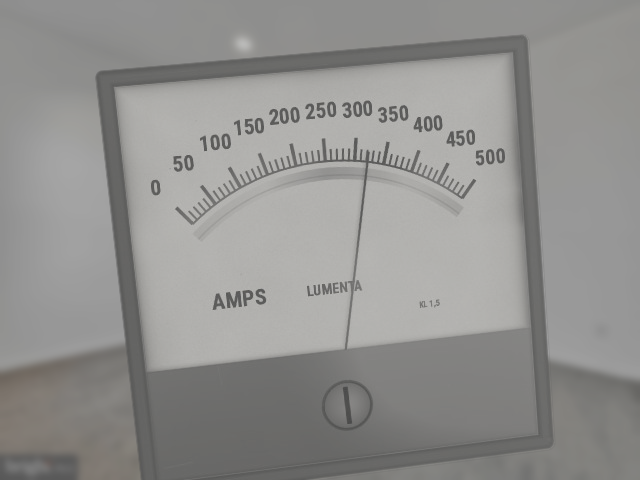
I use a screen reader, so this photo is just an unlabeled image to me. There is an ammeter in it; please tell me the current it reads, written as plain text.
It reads 320 A
